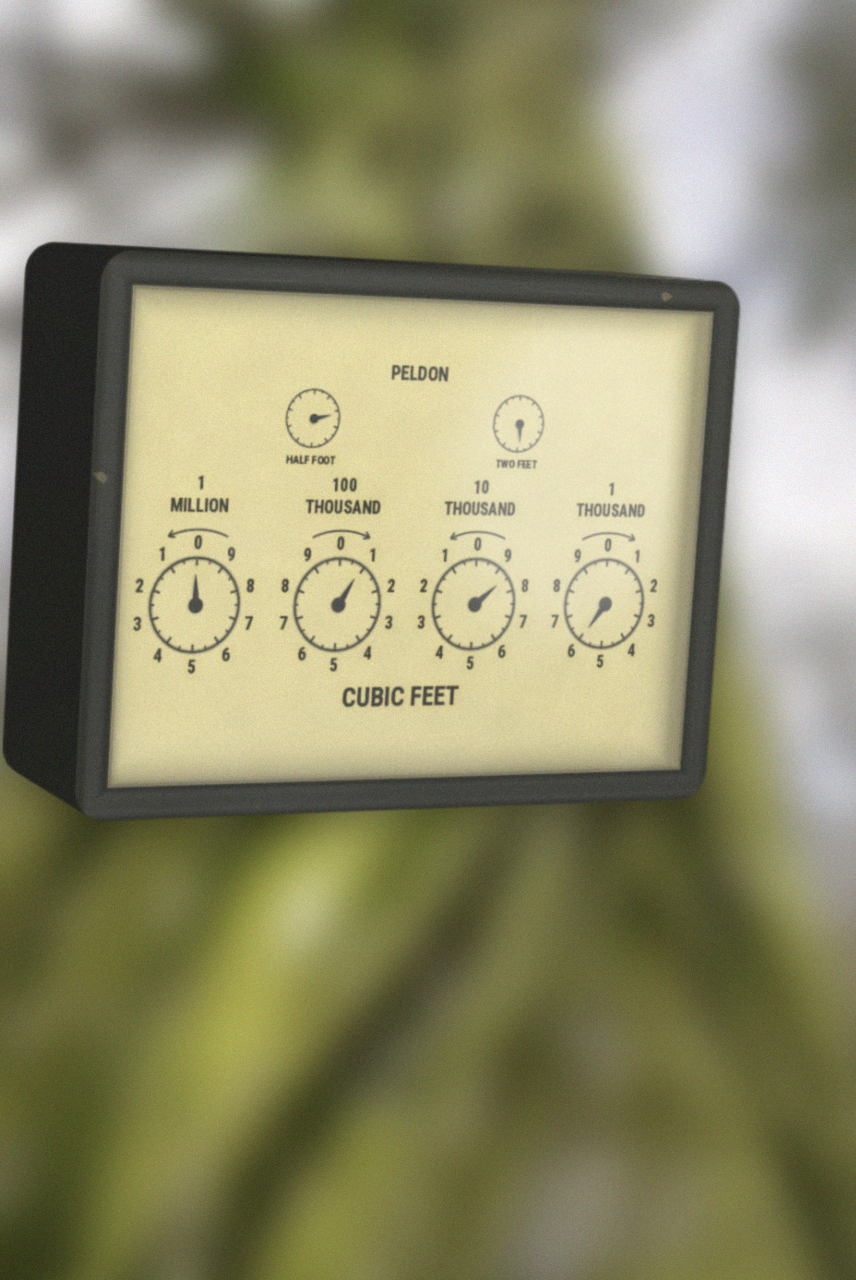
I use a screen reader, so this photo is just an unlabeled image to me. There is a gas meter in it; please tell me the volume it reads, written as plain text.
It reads 8600 ft³
